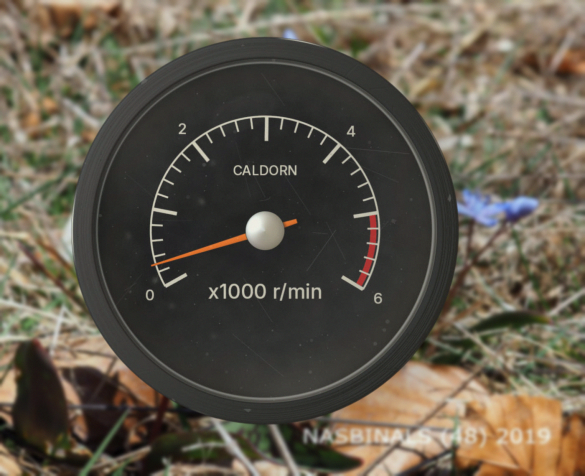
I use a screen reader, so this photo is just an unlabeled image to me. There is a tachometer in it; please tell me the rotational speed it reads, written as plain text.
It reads 300 rpm
